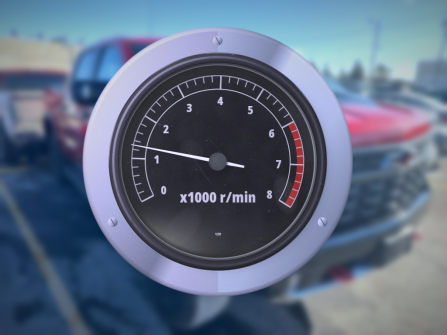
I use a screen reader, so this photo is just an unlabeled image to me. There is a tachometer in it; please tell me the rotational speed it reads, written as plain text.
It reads 1300 rpm
